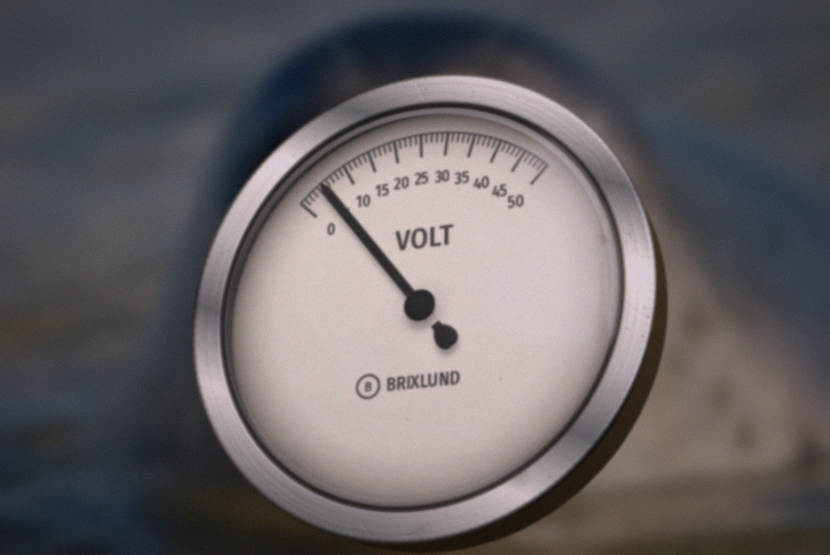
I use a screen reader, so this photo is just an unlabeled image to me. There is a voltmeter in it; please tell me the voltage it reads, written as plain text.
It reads 5 V
